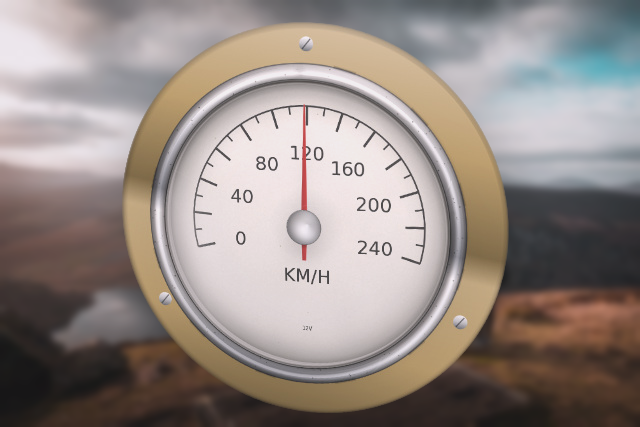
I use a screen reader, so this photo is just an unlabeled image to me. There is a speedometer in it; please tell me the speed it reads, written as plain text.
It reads 120 km/h
